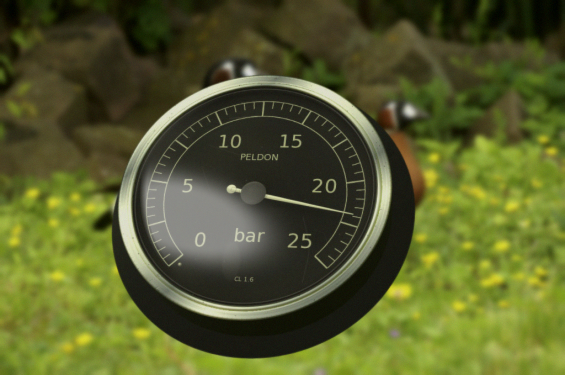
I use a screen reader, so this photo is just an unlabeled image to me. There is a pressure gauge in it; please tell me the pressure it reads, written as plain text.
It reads 22 bar
